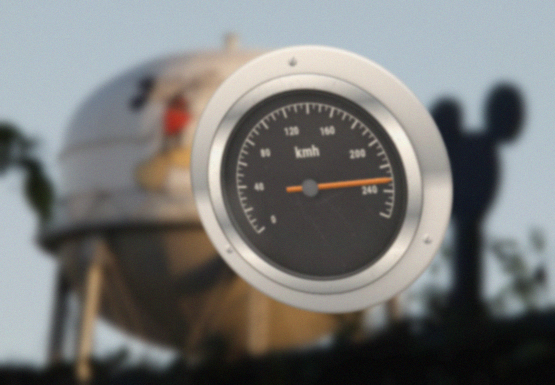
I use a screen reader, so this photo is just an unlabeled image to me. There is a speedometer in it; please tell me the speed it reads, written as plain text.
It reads 230 km/h
